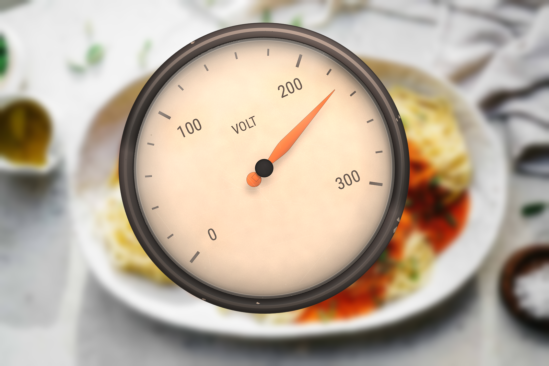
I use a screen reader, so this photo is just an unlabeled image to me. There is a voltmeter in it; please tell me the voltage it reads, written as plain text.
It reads 230 V
